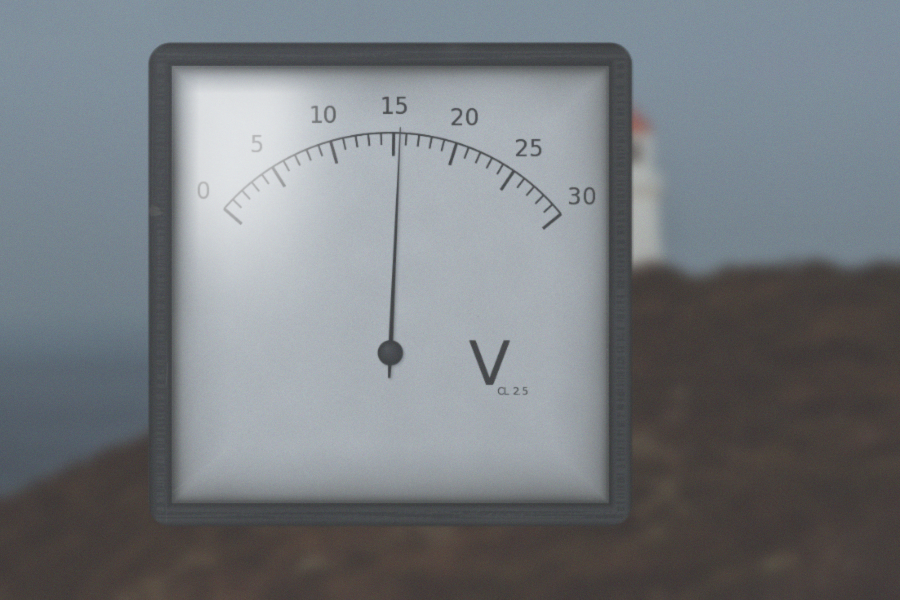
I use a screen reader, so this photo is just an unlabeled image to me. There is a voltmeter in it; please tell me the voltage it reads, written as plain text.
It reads 15.5 V
